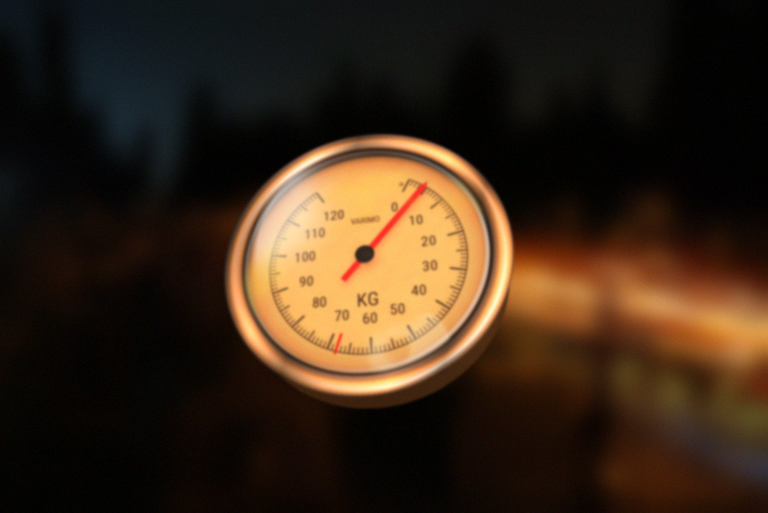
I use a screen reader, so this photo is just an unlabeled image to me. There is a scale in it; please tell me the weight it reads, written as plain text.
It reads 5 kg
